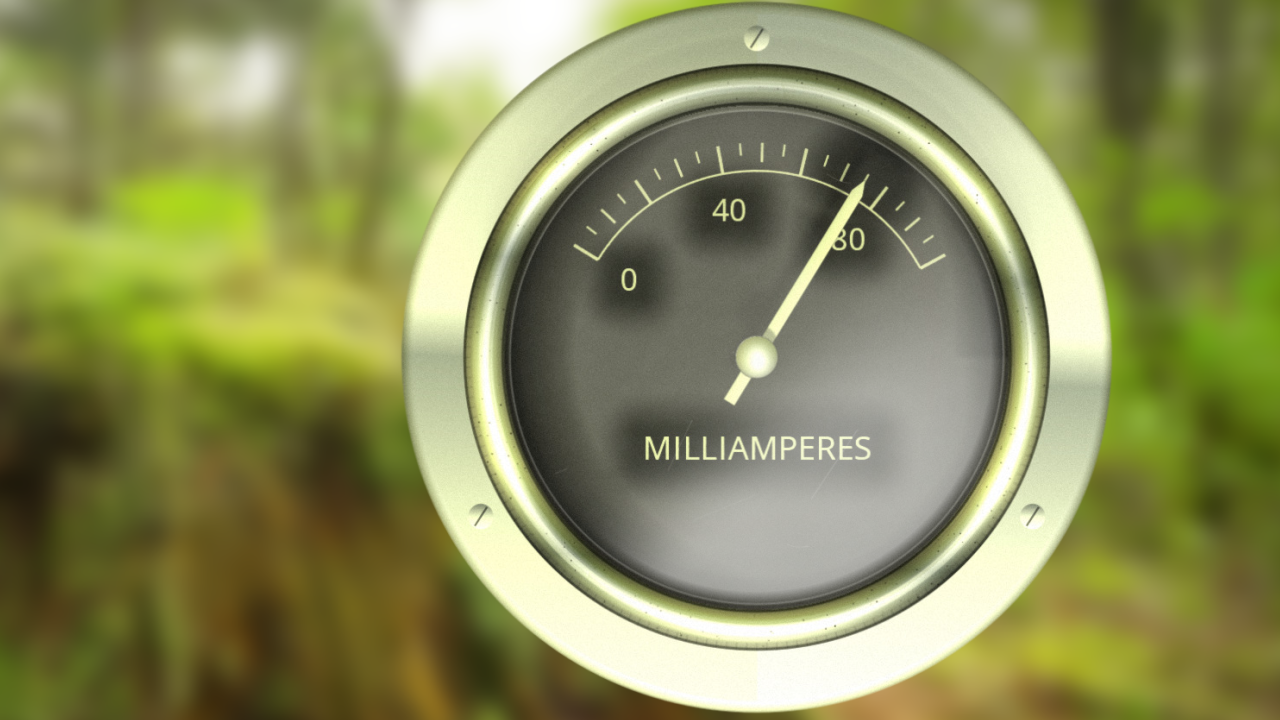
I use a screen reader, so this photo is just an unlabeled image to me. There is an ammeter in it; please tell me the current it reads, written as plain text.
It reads 75 mA
